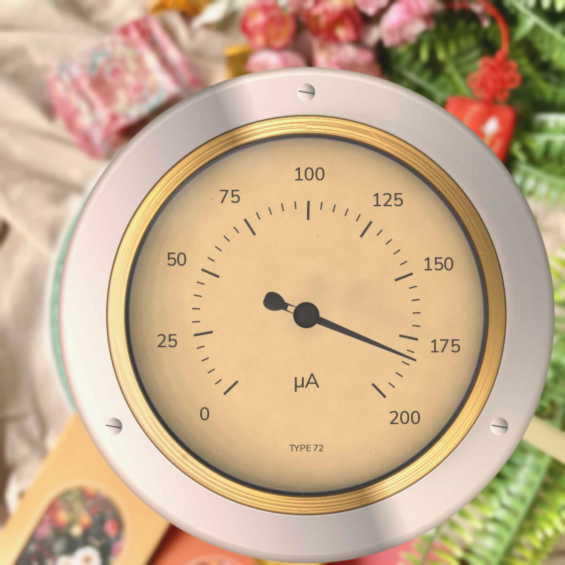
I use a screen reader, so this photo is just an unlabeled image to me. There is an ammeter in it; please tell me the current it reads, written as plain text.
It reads 182.5 µA
